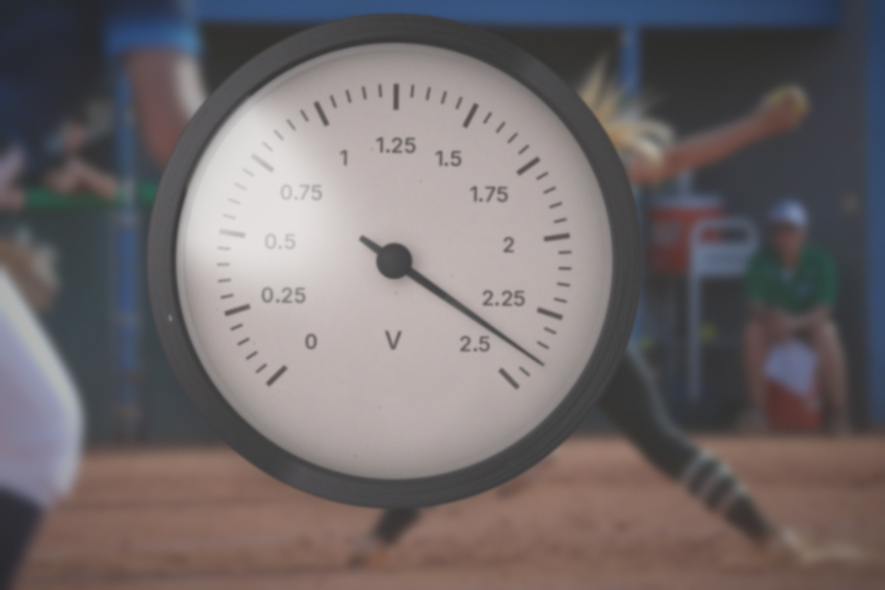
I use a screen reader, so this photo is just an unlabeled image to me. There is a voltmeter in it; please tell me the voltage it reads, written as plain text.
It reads 2.4 V
